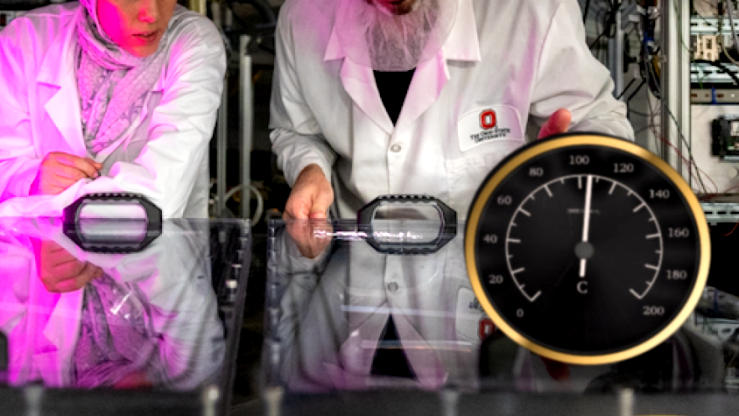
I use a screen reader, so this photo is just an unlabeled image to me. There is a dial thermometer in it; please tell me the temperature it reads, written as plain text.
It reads 105 °C
